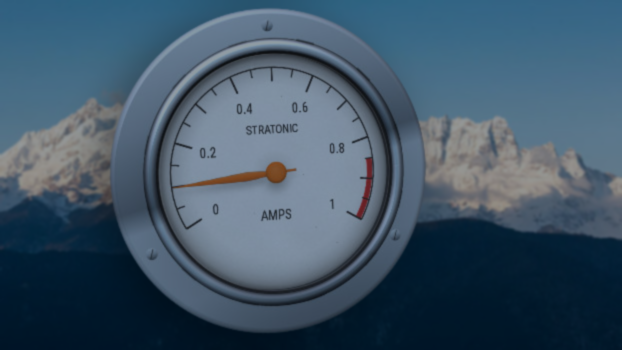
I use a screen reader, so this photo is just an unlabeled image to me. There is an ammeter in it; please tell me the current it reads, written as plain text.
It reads 0.1 A
